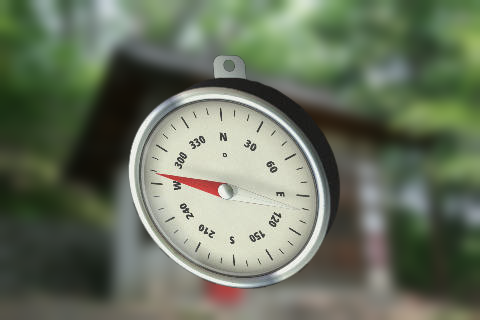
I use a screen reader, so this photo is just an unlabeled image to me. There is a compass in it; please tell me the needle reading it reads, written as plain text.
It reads 280 °
